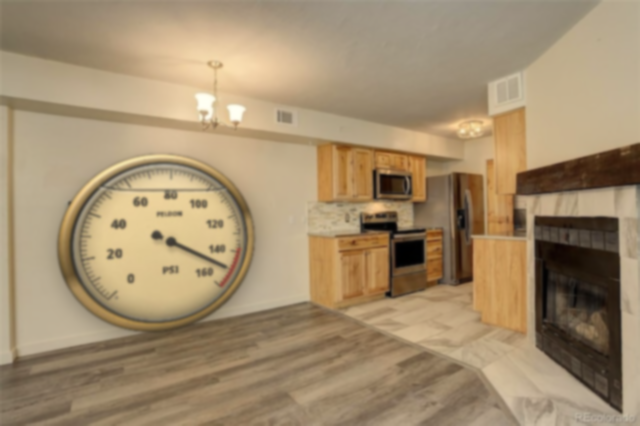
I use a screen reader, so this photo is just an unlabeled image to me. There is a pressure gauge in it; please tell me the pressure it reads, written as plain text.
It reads 150 psi
